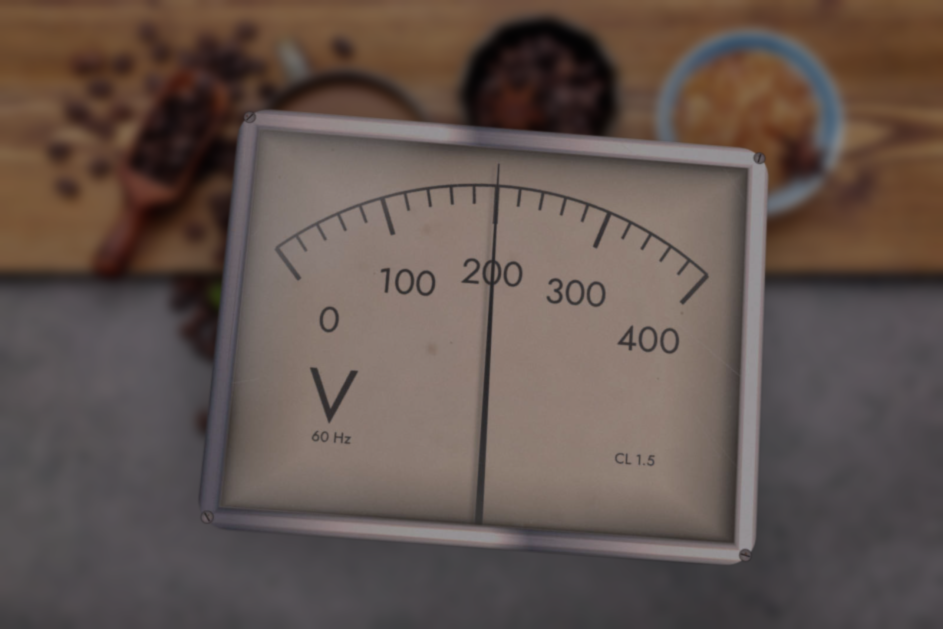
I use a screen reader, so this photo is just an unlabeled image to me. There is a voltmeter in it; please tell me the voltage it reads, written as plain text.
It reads 200 V
